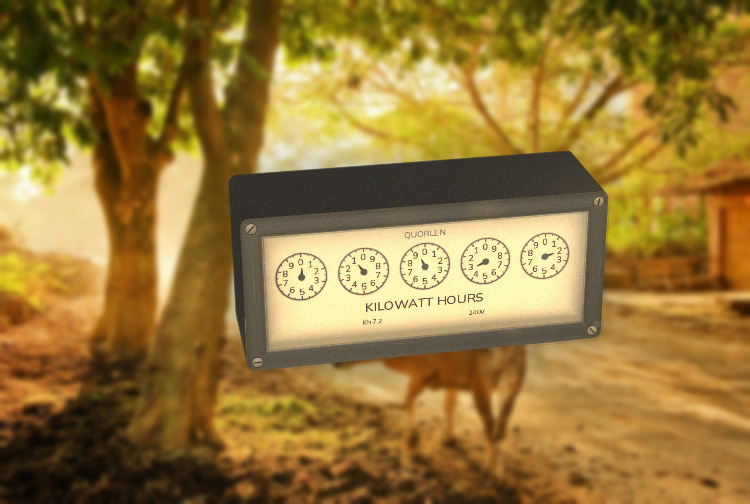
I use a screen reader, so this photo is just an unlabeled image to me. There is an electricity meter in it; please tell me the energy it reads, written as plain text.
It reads 932 kWh
